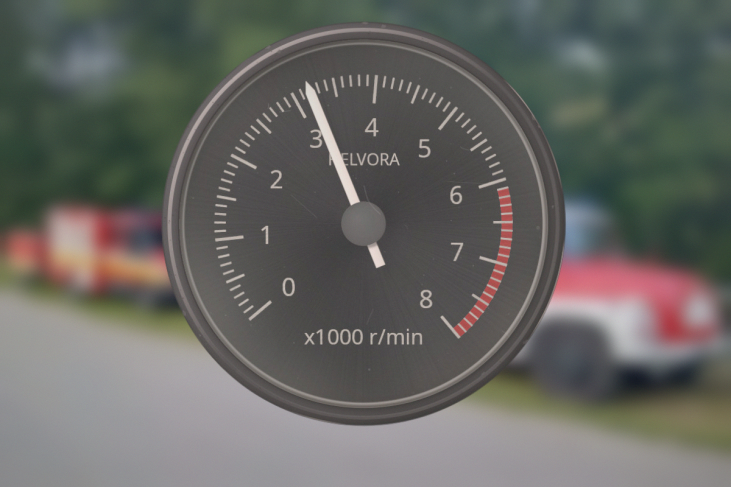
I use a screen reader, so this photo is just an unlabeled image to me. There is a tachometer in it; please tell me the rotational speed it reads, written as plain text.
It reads 3200 rpm
